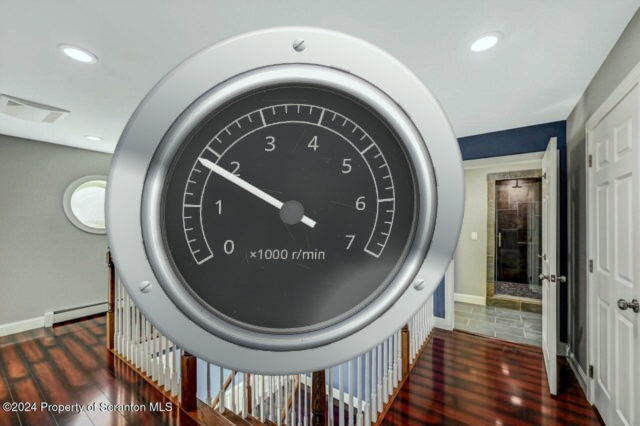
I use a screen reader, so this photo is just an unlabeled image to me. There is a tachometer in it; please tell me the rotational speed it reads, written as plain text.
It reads 1800 rpm
